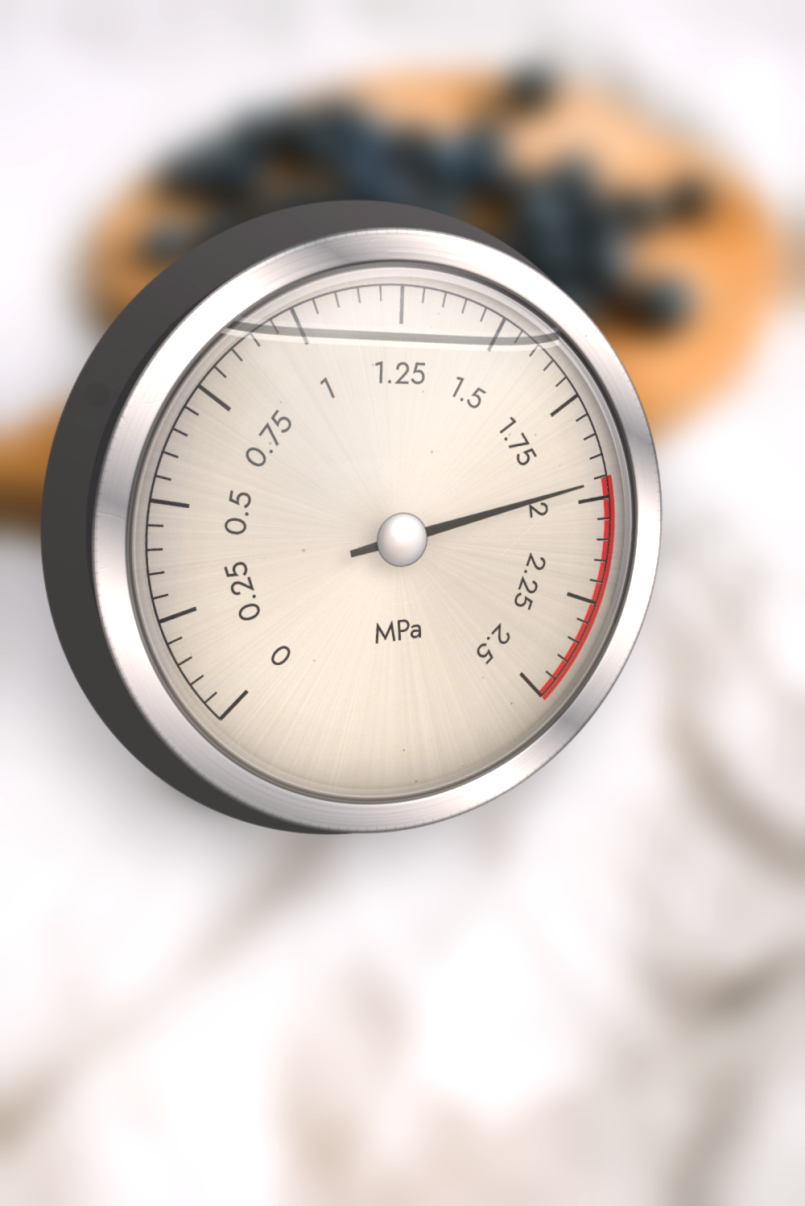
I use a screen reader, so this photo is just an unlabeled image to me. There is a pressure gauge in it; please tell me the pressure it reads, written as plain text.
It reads 1.95 MPa
